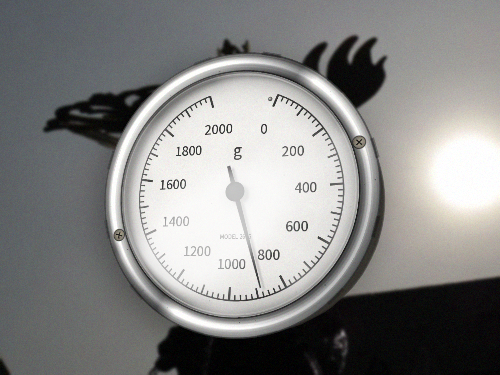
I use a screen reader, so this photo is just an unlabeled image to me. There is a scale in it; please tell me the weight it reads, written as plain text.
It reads 880 g
